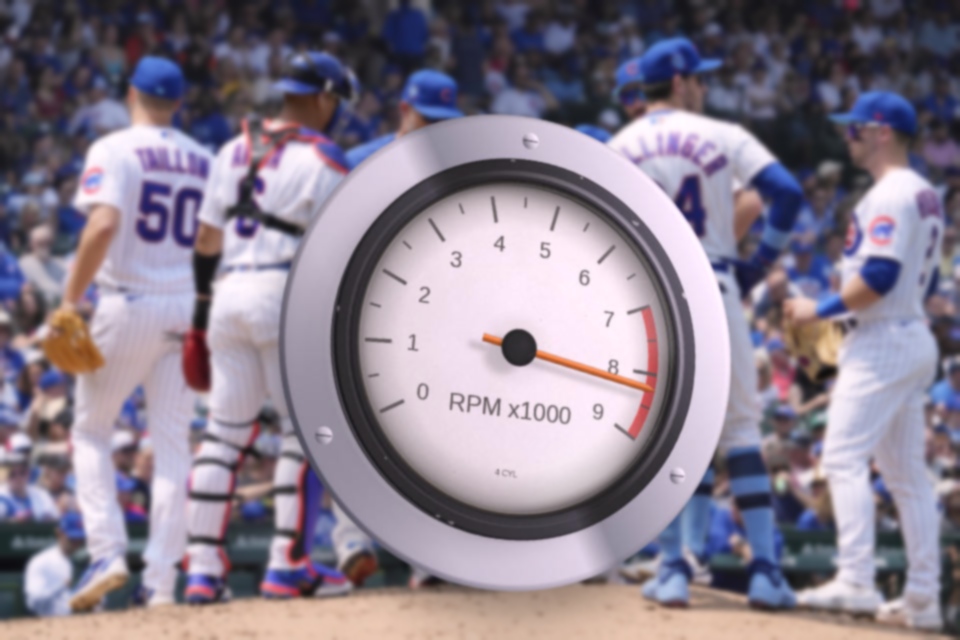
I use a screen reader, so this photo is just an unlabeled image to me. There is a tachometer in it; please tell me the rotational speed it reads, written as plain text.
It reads 8250 rpm
